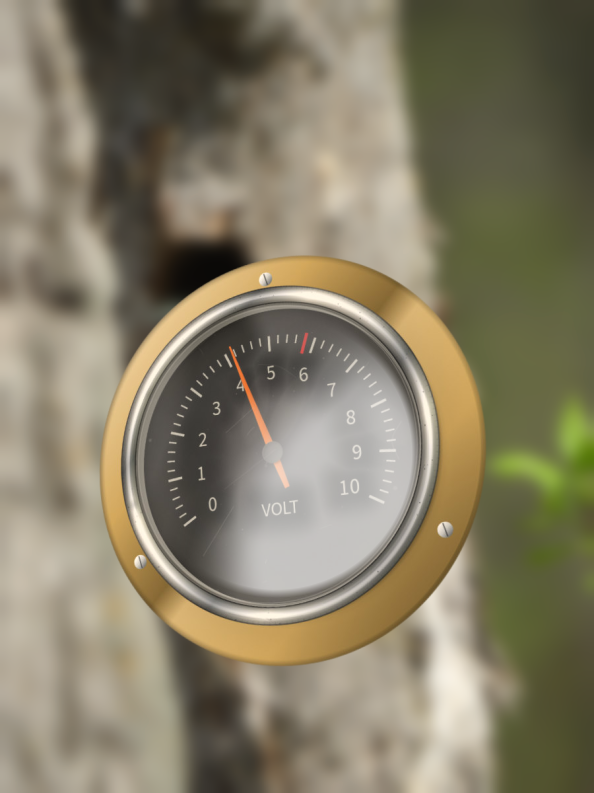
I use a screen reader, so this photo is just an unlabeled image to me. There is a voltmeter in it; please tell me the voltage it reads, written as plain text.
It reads 4.2 V
